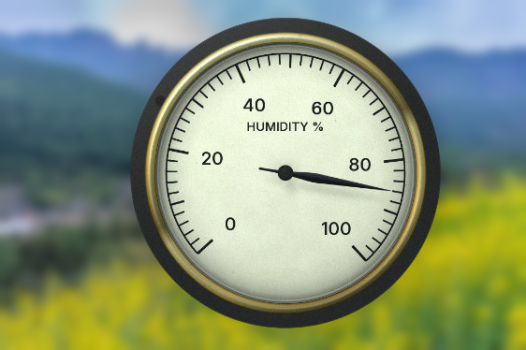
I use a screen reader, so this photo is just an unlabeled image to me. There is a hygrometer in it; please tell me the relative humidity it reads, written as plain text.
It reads 86 %
